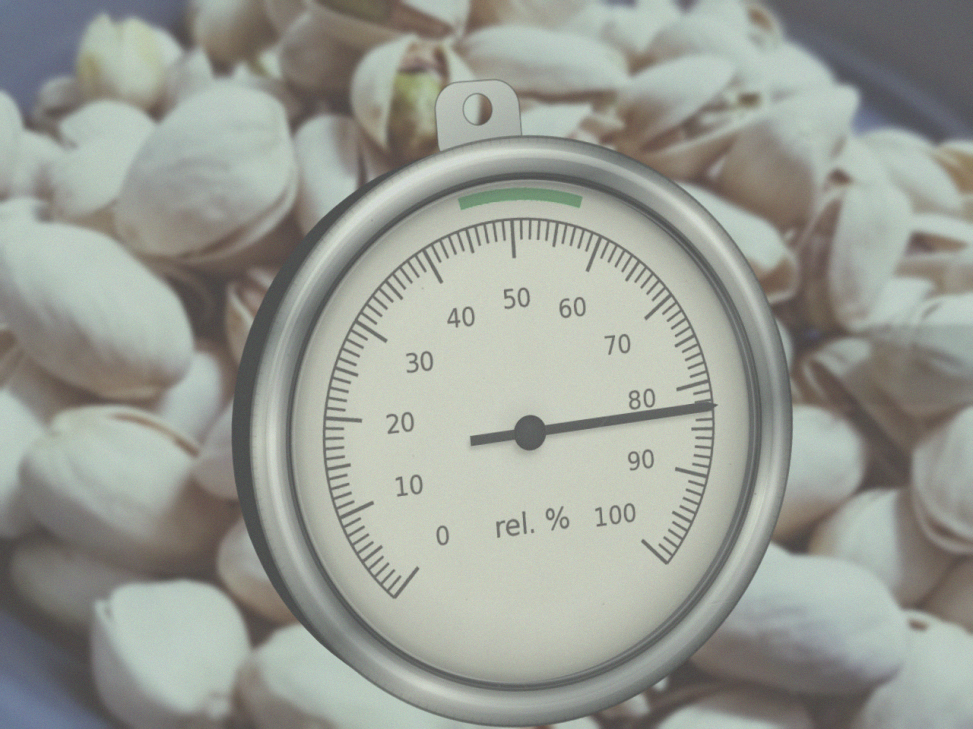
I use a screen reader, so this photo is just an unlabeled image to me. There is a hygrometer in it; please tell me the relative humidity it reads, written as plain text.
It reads 82.5 %
